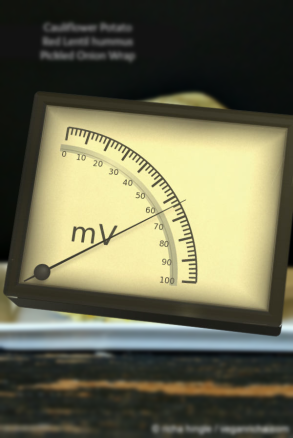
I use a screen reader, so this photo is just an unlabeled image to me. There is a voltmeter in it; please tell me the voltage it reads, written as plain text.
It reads 64 mV
